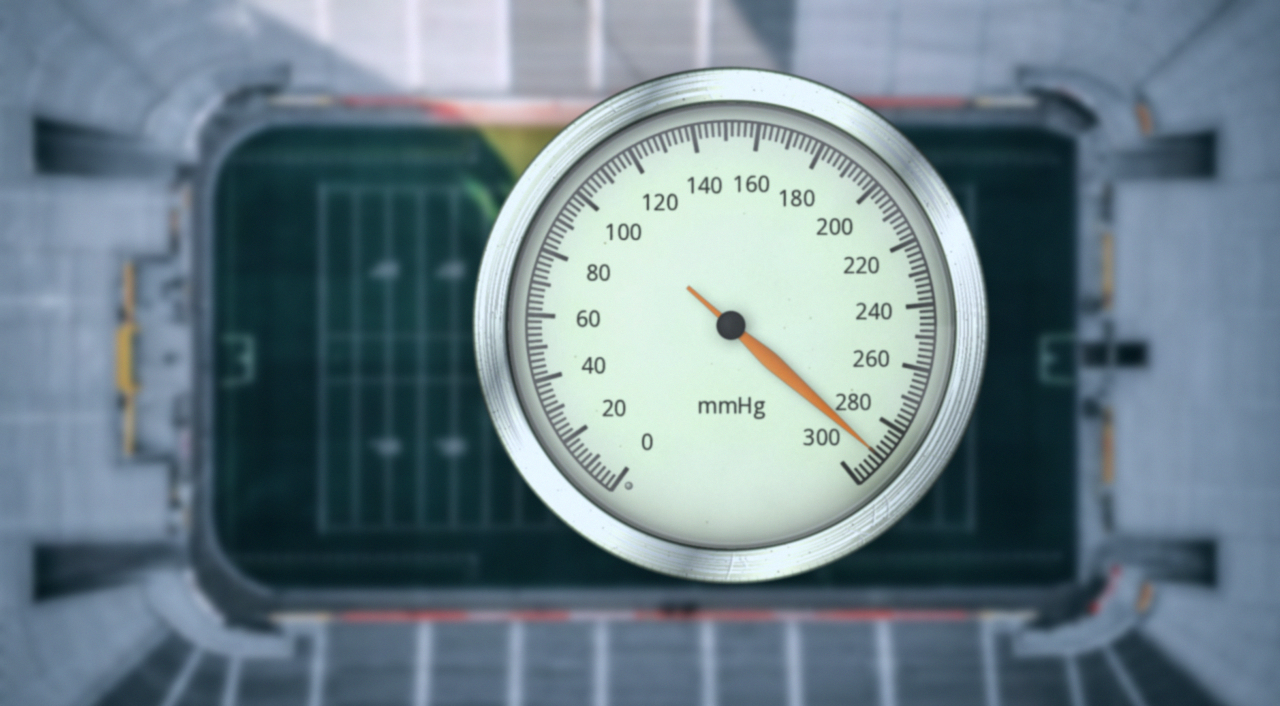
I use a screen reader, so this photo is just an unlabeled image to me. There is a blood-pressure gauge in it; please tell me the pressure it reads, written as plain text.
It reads 290 mmHg
